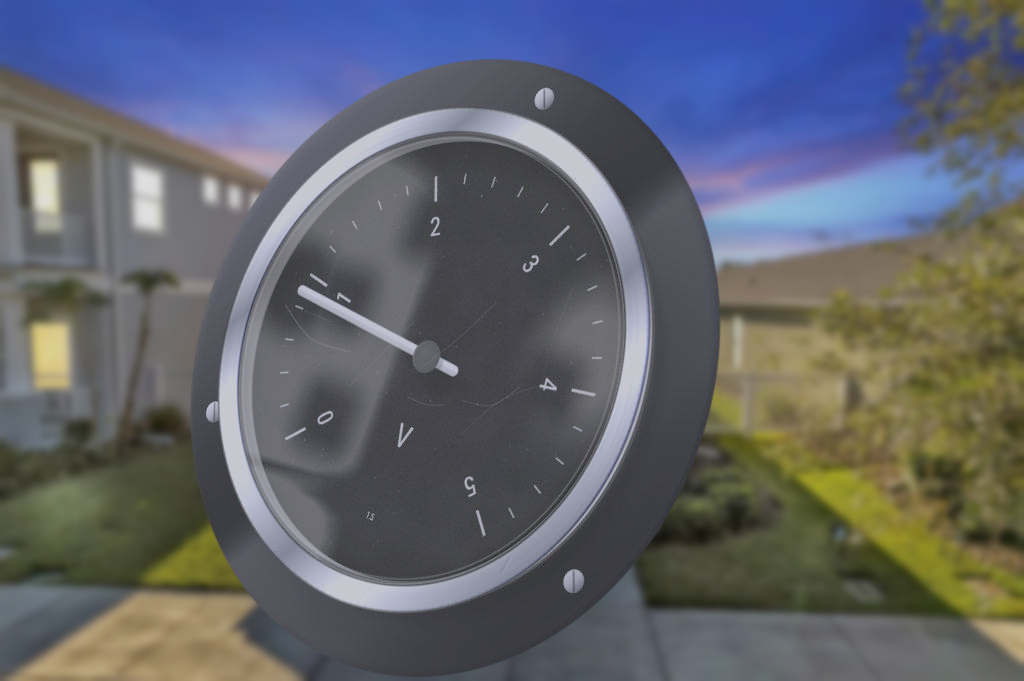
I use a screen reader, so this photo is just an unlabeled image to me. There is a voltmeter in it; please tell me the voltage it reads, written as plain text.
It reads 0.9 V
